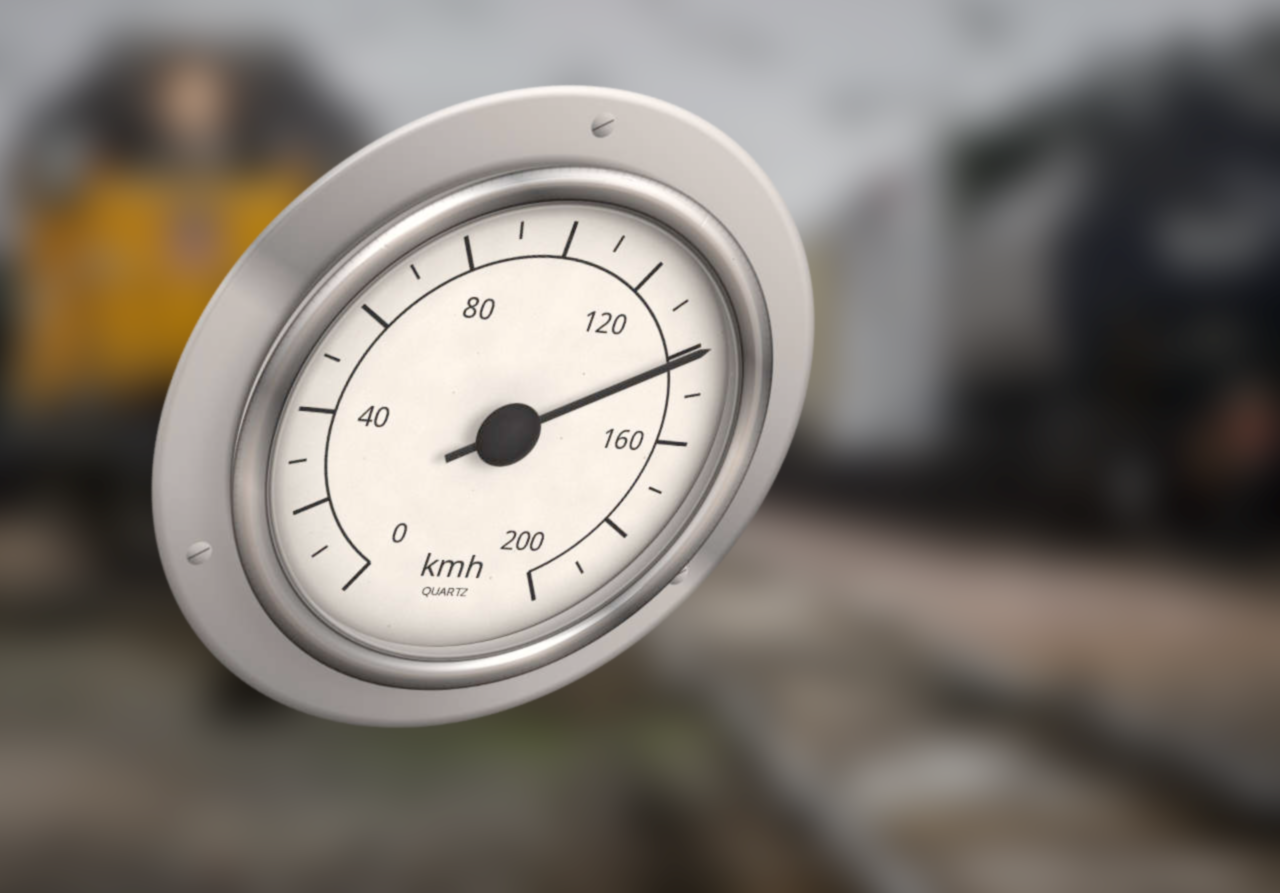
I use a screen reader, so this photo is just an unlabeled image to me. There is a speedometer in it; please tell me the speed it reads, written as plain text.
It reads 140 km/h
